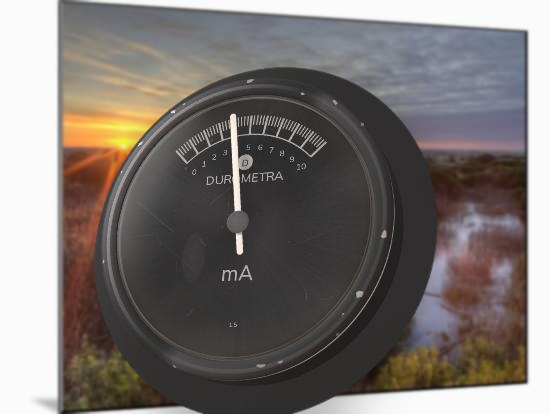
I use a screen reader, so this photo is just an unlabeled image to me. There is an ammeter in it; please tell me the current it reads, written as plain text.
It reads 4 mA
